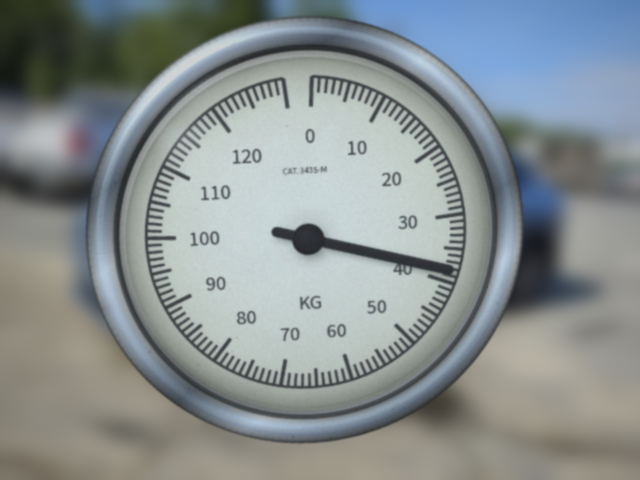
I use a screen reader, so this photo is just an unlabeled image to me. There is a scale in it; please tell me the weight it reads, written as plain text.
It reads 38 kg
